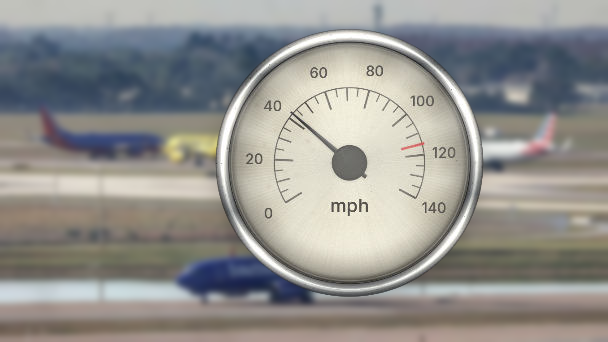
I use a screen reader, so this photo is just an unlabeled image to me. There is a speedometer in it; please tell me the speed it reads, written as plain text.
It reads 42.5 mph
